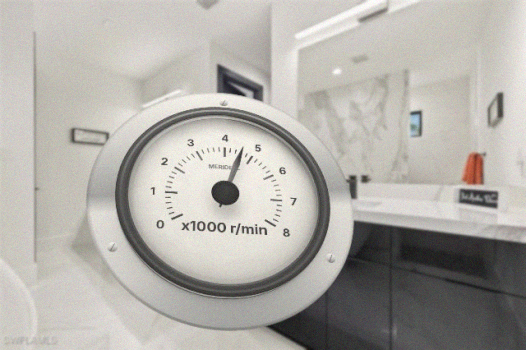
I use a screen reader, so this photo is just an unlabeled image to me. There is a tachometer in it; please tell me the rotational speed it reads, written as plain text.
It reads 4600 rpm
